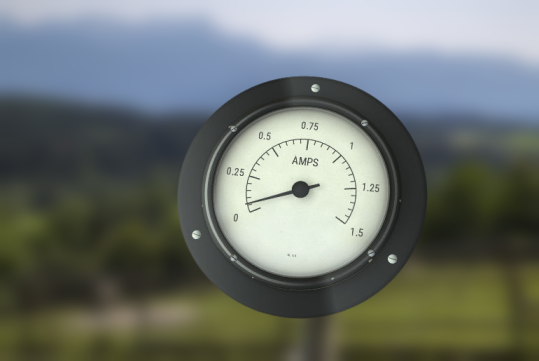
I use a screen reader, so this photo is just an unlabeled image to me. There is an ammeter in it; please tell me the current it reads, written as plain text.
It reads 0.05 A
